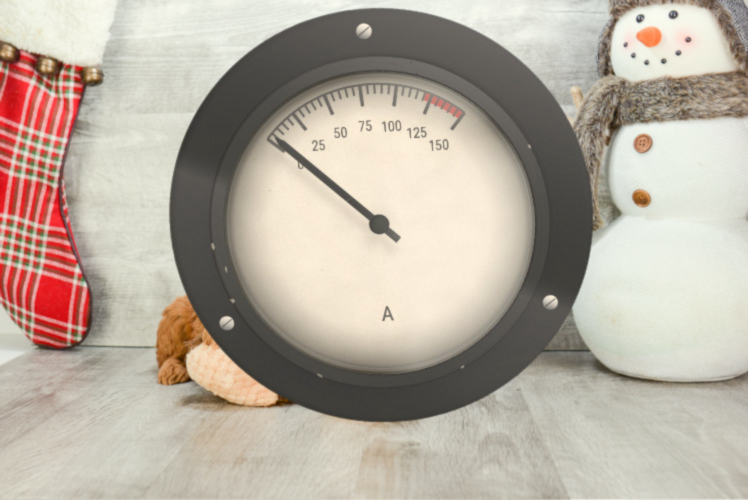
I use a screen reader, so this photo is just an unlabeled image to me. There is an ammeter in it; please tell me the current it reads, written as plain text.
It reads 5 A
